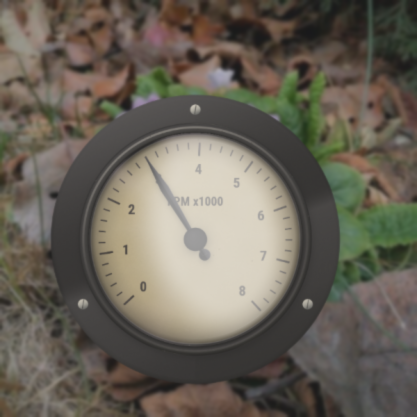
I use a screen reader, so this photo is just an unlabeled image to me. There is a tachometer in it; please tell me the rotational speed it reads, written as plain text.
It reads 3000 rpm
